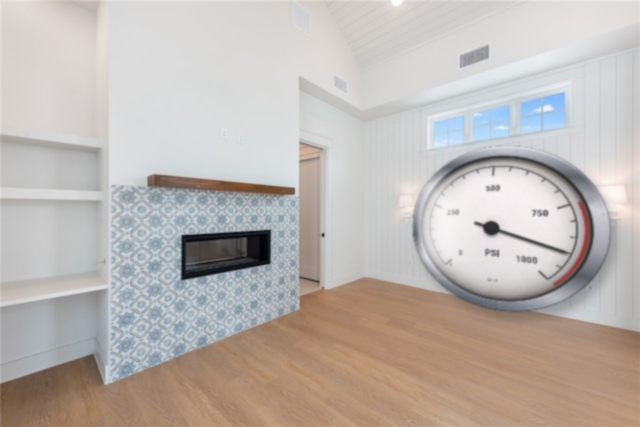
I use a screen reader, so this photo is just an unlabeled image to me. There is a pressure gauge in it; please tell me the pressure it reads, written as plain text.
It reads 900 psi
